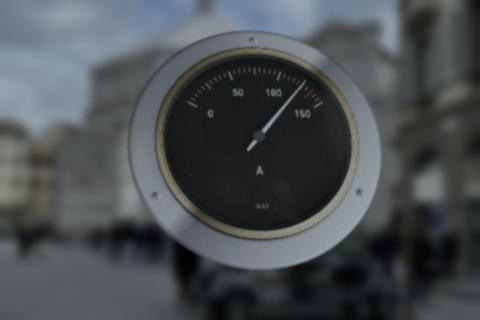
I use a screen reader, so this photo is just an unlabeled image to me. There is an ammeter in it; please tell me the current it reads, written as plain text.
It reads 125 A
